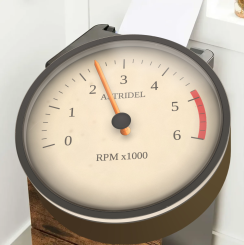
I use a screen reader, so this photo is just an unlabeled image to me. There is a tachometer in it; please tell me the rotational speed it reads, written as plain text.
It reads 2400 rpm
